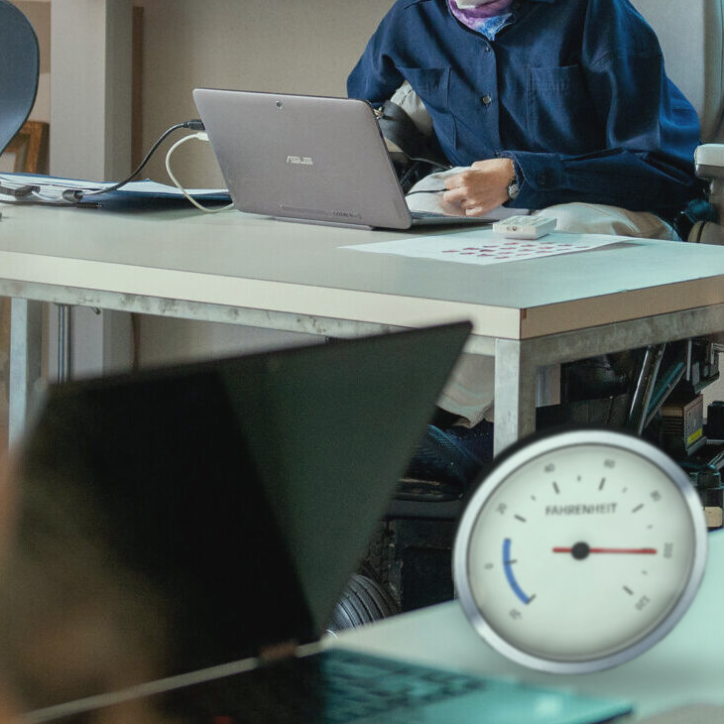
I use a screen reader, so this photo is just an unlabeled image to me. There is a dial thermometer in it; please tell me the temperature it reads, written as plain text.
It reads 100 °F
